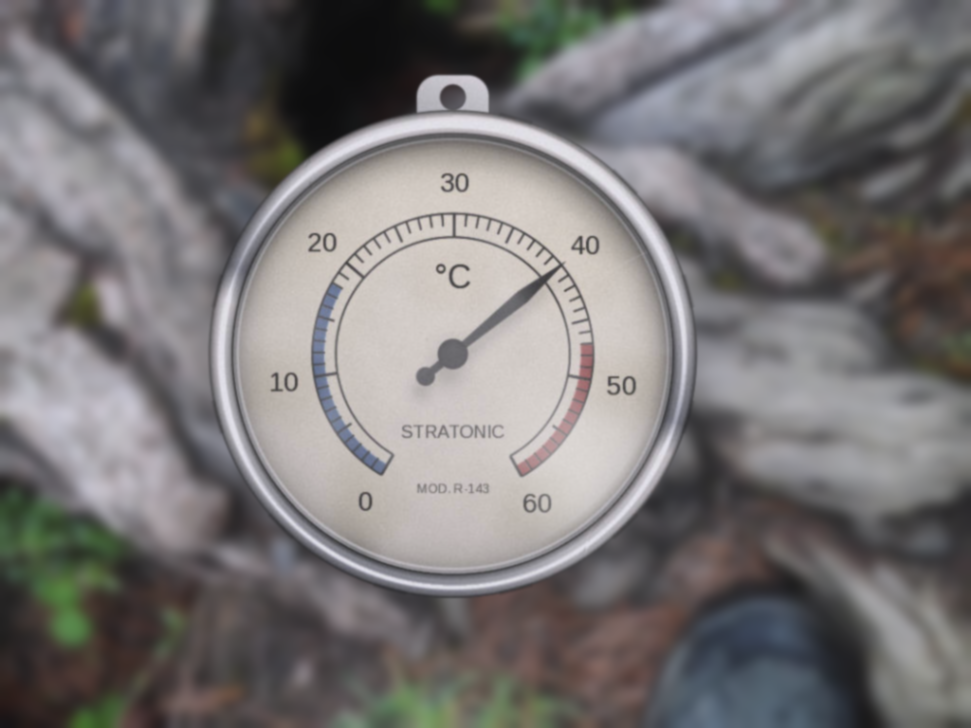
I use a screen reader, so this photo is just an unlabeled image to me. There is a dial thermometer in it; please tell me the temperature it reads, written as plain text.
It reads 40 °C
